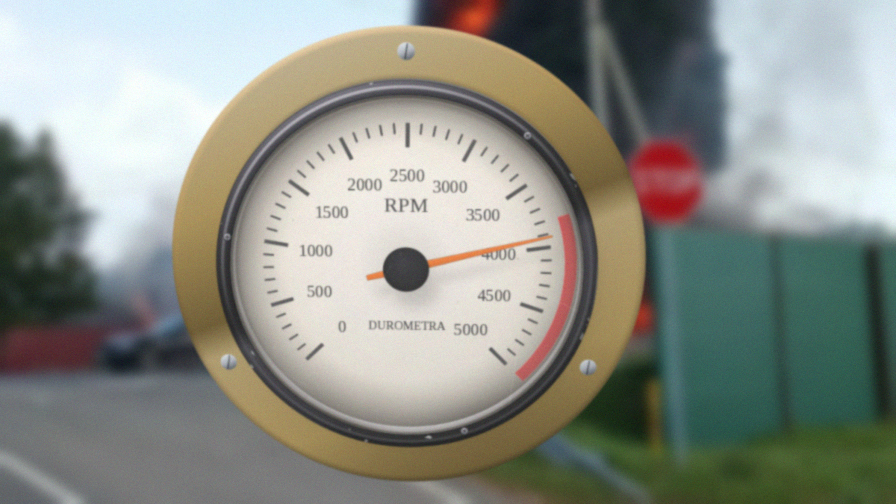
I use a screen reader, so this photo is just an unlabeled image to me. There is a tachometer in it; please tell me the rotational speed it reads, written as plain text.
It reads 3900 rpm
